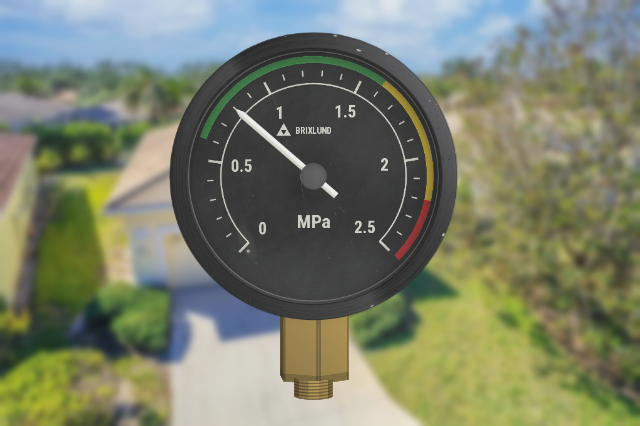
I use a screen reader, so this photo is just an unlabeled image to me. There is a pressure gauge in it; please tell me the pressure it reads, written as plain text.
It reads 0.8 MPa
